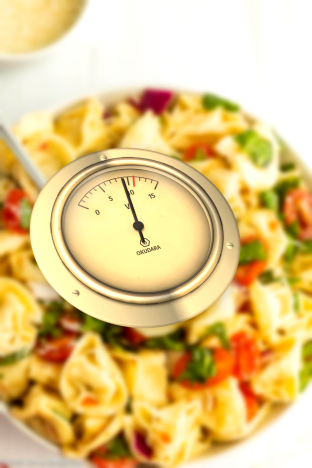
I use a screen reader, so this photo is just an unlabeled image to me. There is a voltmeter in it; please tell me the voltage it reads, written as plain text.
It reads 9 V
